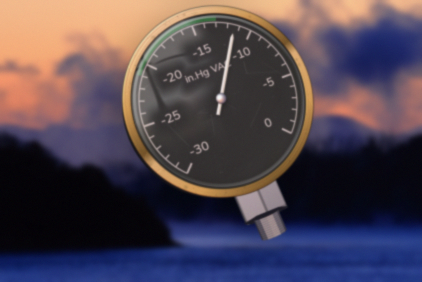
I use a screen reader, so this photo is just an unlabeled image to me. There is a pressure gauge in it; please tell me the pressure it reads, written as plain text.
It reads -11.5 inHg
